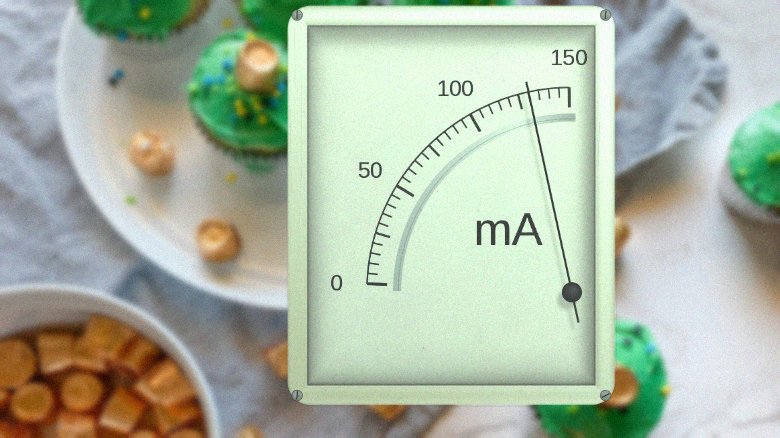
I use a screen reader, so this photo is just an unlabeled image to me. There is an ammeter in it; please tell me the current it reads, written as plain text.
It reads 130 mA
